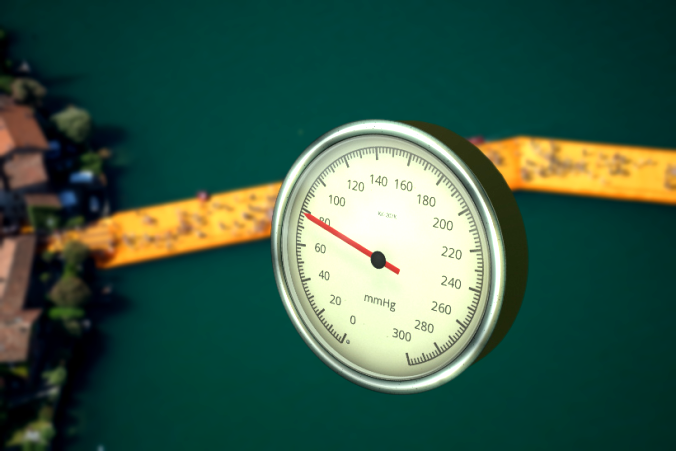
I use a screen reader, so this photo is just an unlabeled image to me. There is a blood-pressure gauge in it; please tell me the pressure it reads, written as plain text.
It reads 80 mmHg
